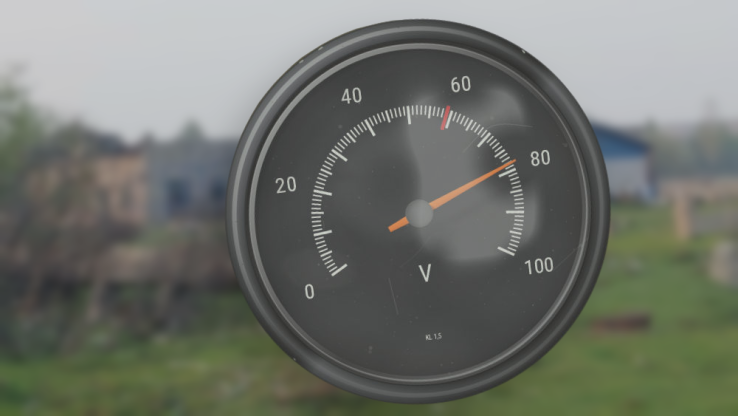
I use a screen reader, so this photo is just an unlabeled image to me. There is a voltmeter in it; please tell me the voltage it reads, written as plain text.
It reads 78 V
